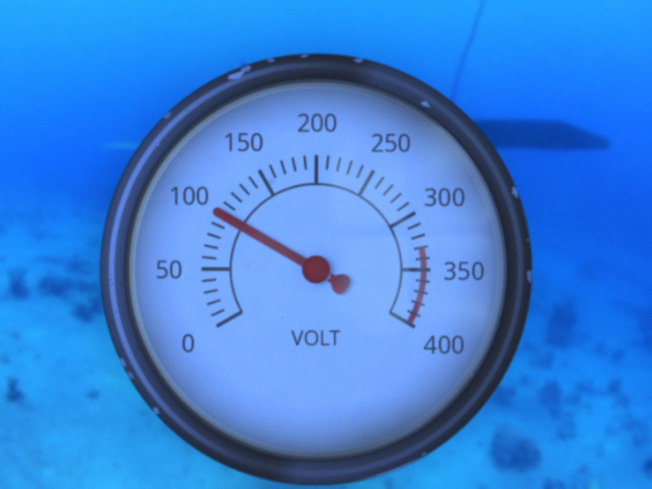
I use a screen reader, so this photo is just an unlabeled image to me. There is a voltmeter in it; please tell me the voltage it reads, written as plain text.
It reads 100 V
